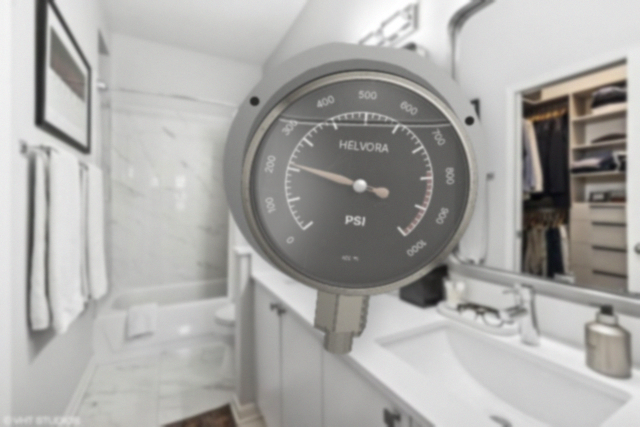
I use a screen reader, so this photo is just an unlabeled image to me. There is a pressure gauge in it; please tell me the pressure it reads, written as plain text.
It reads 220 psi
